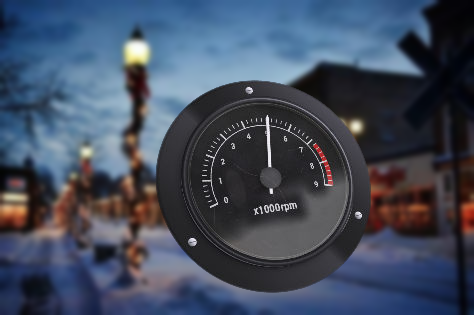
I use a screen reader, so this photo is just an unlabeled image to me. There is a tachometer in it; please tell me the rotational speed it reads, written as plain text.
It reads 5000 rpm
